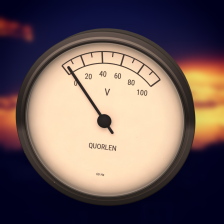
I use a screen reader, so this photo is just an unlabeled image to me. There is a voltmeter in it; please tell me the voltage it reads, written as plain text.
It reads 5 V
